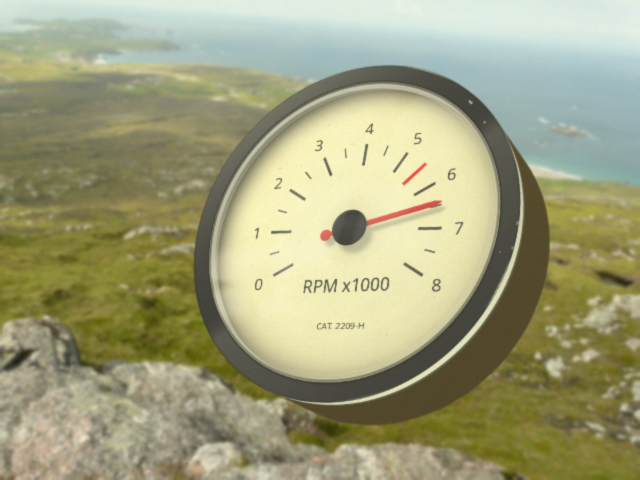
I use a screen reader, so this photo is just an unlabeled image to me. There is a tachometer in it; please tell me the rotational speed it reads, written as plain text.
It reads 6500 rpm
